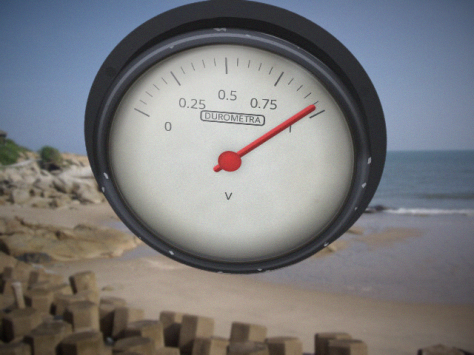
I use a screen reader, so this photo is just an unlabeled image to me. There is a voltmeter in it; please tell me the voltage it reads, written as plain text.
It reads 0.95 V
